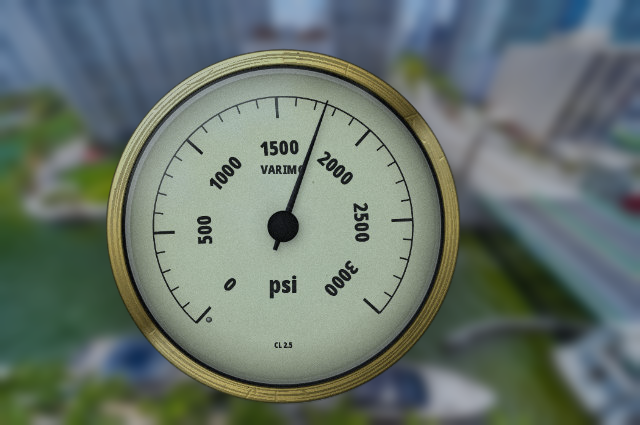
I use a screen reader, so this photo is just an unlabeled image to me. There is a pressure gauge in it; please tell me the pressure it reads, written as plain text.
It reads 1750 psi
